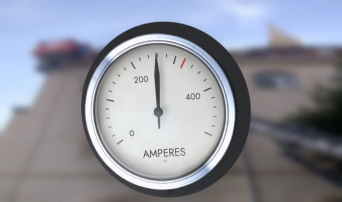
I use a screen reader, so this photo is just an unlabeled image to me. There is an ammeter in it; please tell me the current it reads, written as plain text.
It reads 260 A
